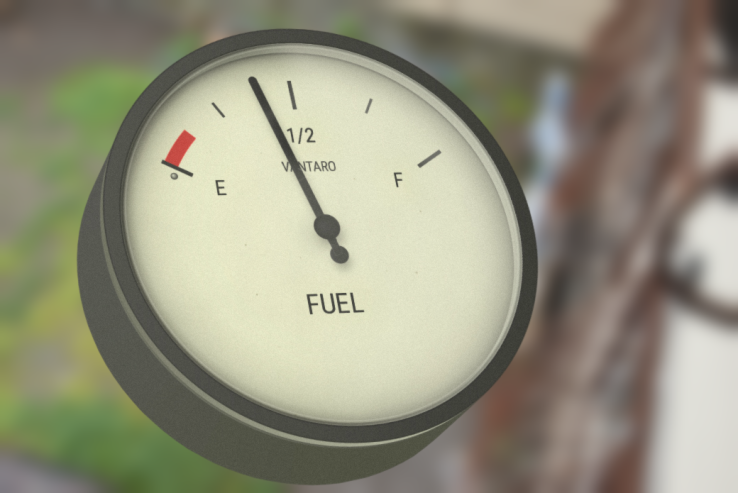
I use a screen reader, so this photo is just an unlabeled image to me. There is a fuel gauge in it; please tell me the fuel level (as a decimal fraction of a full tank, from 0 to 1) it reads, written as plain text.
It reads 0.375
